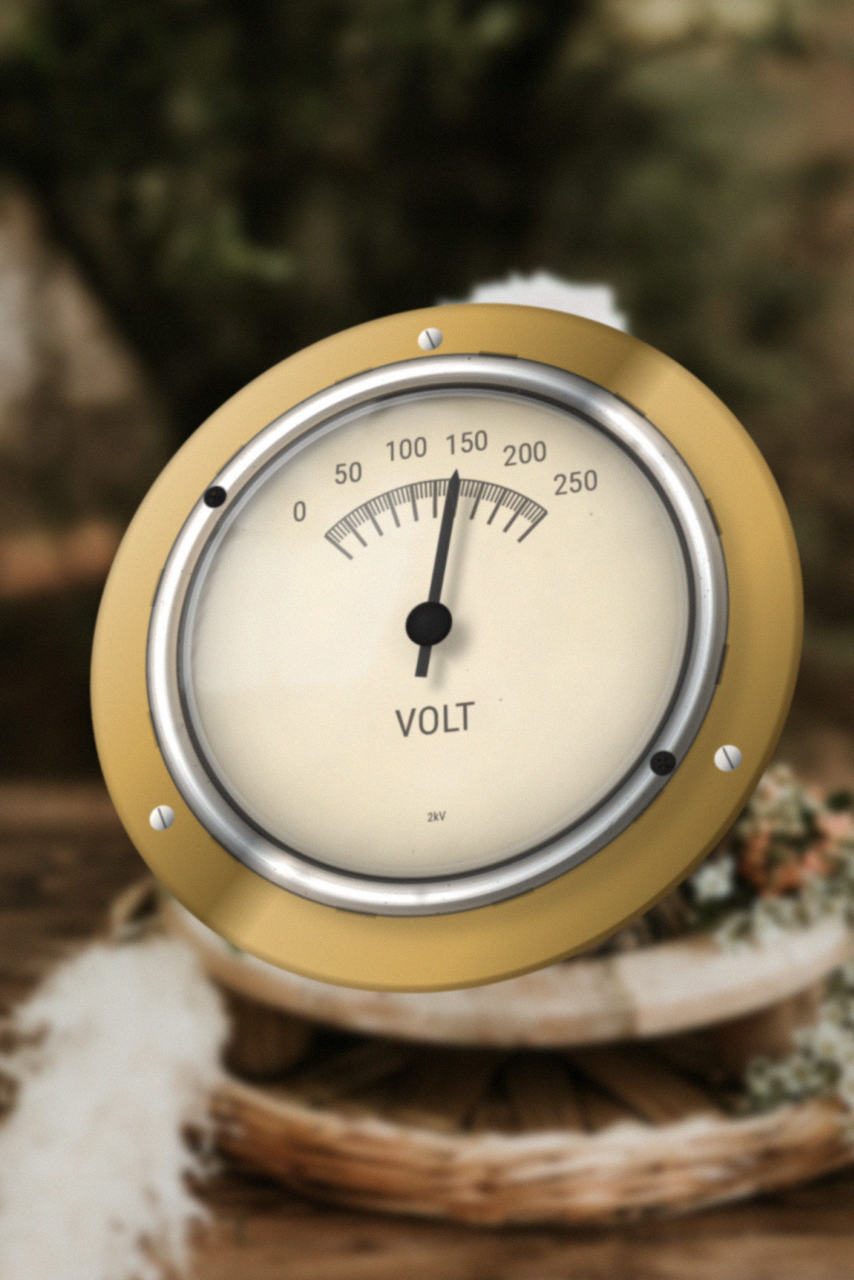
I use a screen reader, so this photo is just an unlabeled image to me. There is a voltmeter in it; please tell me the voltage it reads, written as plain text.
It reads 150 V
